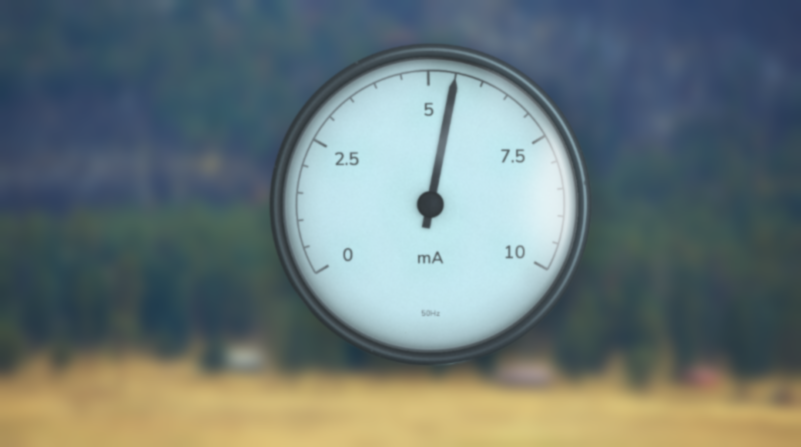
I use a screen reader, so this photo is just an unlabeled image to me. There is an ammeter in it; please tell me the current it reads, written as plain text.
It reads 5.5 mA
